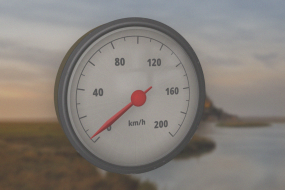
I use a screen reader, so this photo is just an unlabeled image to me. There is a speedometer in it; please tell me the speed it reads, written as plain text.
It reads 5 km/h
